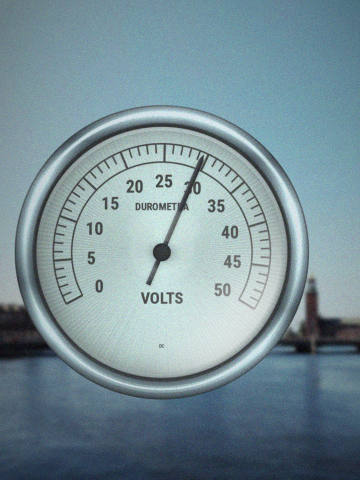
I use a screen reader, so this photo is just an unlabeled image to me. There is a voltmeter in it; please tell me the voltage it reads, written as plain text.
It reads 29.5 V
